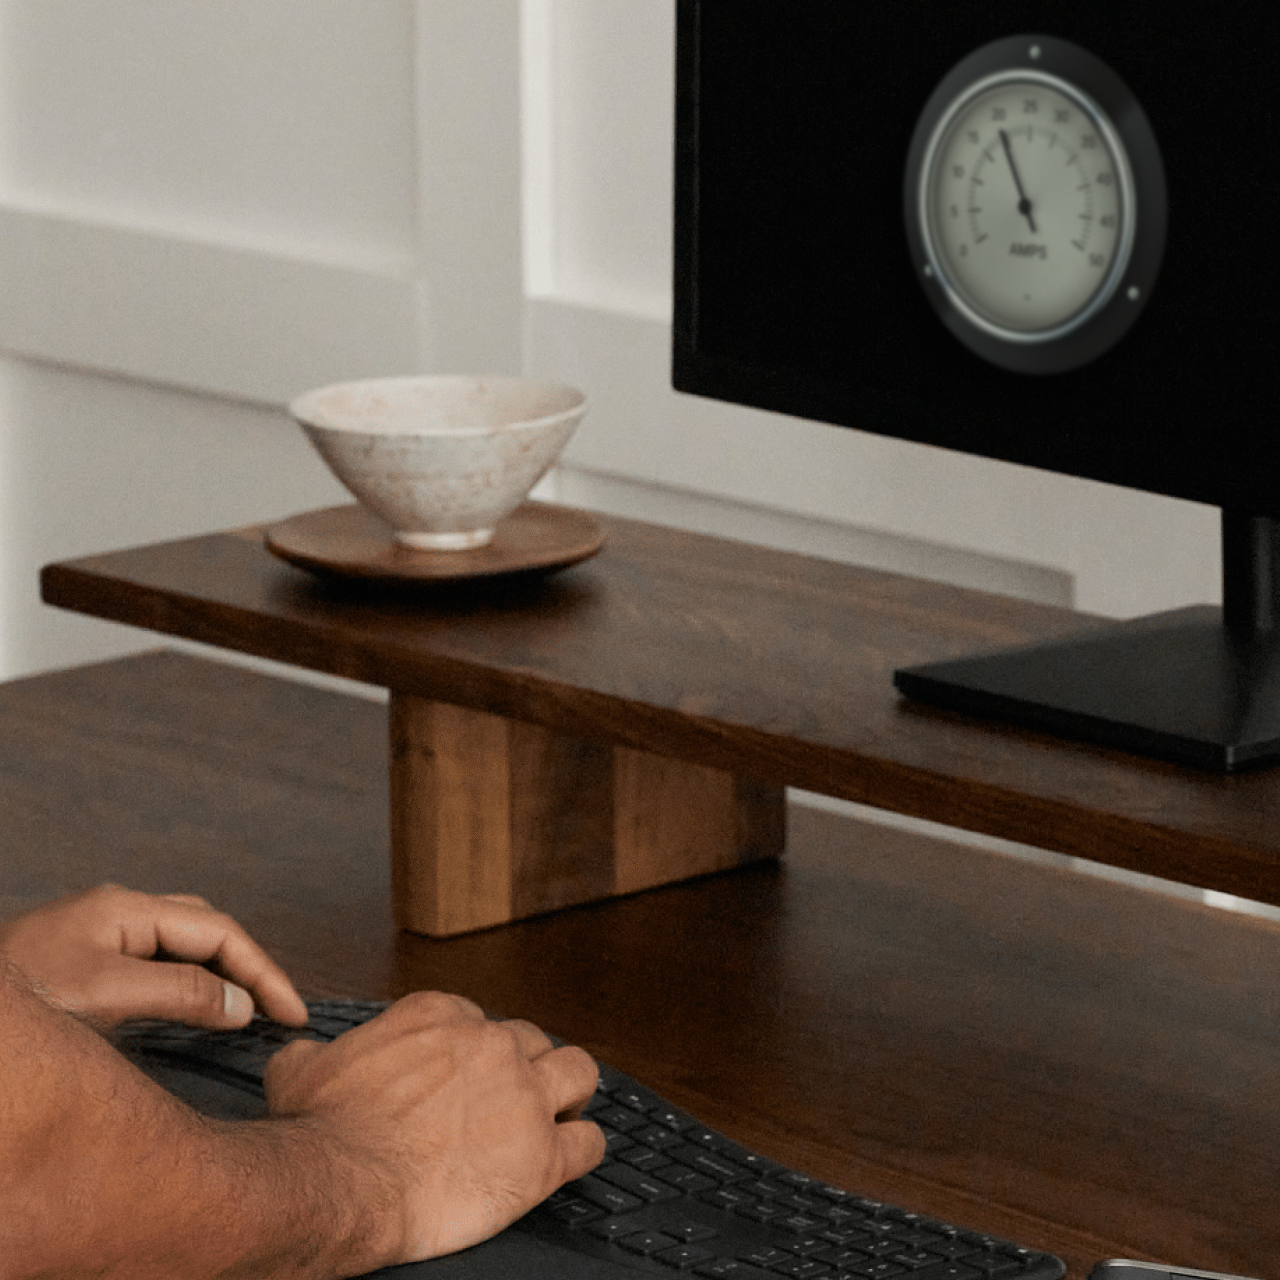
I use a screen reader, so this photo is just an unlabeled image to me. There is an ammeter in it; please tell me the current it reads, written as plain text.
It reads 20 A
